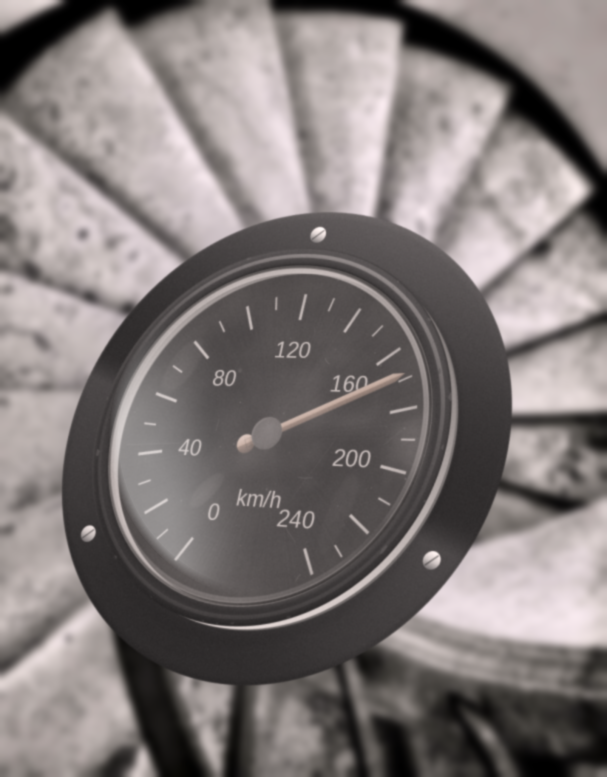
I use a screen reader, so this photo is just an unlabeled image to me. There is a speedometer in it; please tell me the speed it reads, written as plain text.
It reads 170 km/h
